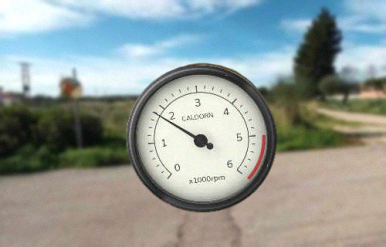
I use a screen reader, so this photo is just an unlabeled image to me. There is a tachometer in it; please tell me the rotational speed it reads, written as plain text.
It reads 1800 rpm
